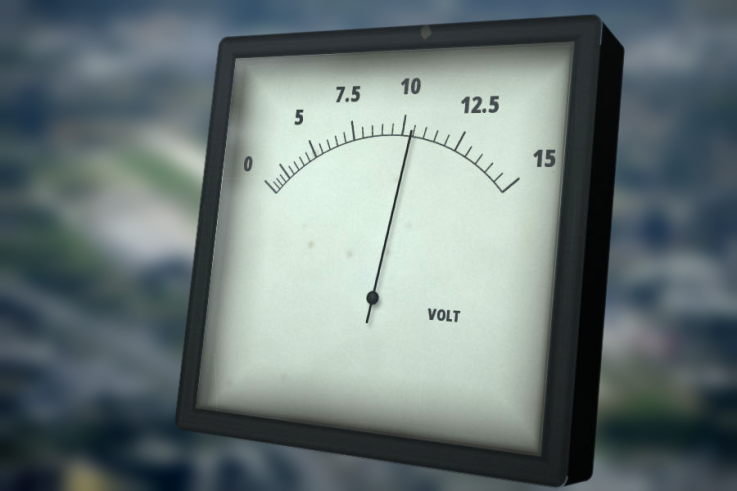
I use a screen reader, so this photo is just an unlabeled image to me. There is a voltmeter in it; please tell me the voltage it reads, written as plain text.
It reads 10.5 V
